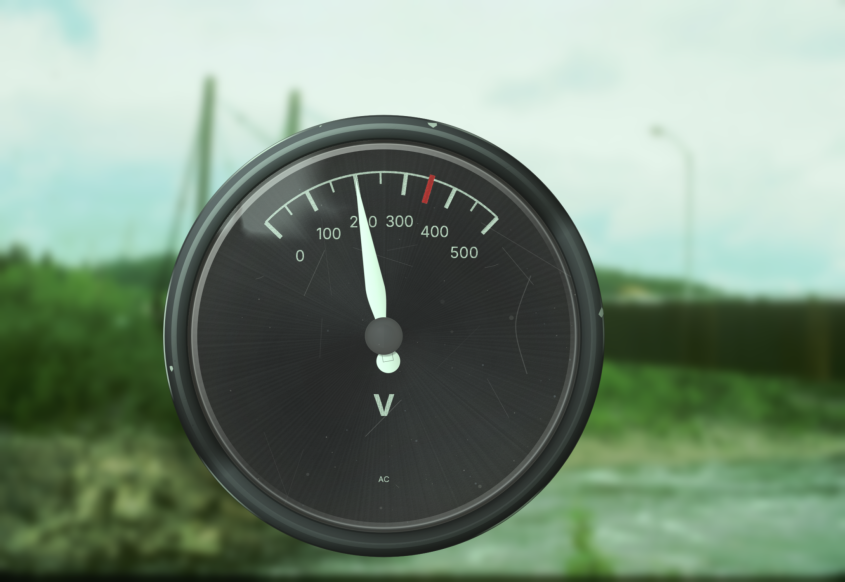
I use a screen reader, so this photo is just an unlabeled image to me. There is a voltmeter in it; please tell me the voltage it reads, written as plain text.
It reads 200 V
